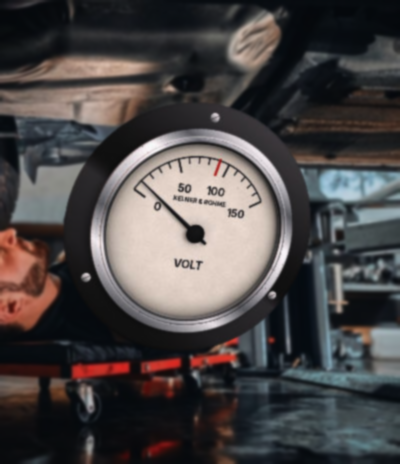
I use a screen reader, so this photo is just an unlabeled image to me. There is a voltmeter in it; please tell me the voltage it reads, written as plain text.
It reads 10 V
